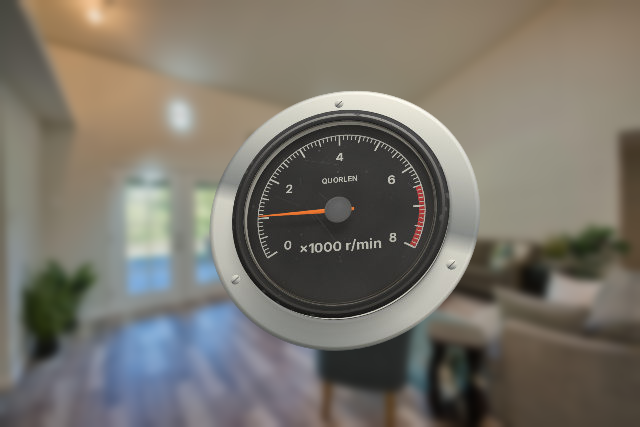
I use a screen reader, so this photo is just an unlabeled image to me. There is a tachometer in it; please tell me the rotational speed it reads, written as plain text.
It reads 1000 rpm
